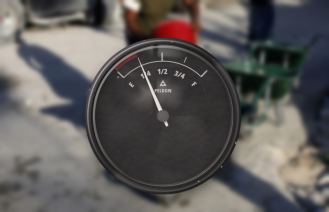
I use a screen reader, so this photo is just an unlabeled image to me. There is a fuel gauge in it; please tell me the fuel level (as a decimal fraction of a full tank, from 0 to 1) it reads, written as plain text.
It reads 0.25
